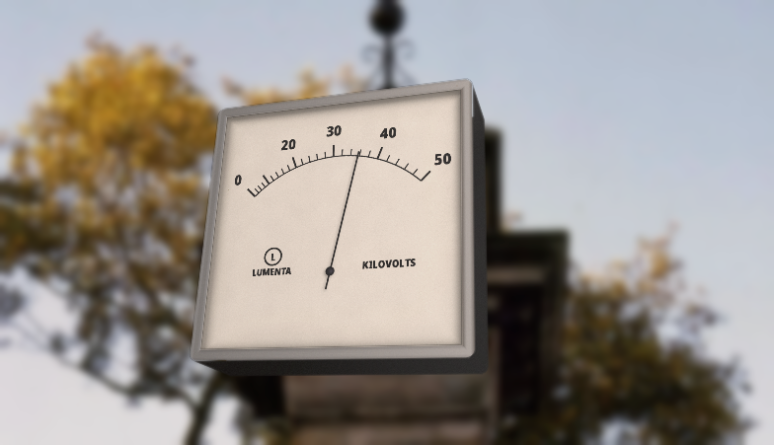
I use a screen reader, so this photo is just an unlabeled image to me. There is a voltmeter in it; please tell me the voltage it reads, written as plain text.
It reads 36 kV
